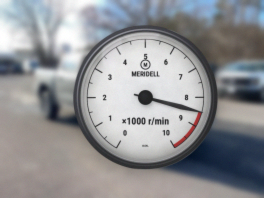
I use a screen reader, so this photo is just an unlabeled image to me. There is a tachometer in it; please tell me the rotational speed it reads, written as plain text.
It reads 8500 rpm
